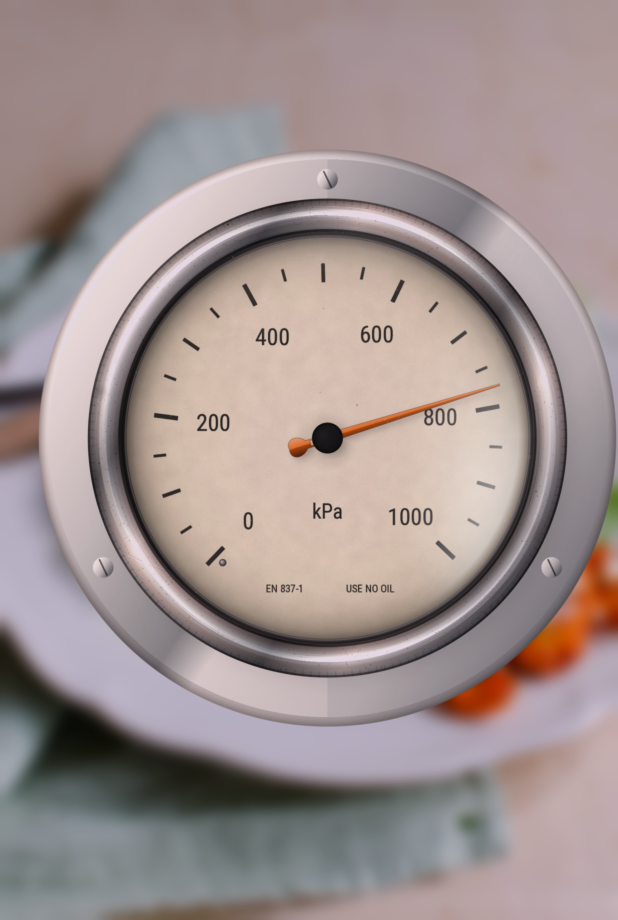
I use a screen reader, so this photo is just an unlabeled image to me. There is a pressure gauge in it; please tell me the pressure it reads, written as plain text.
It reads 775 kPa
